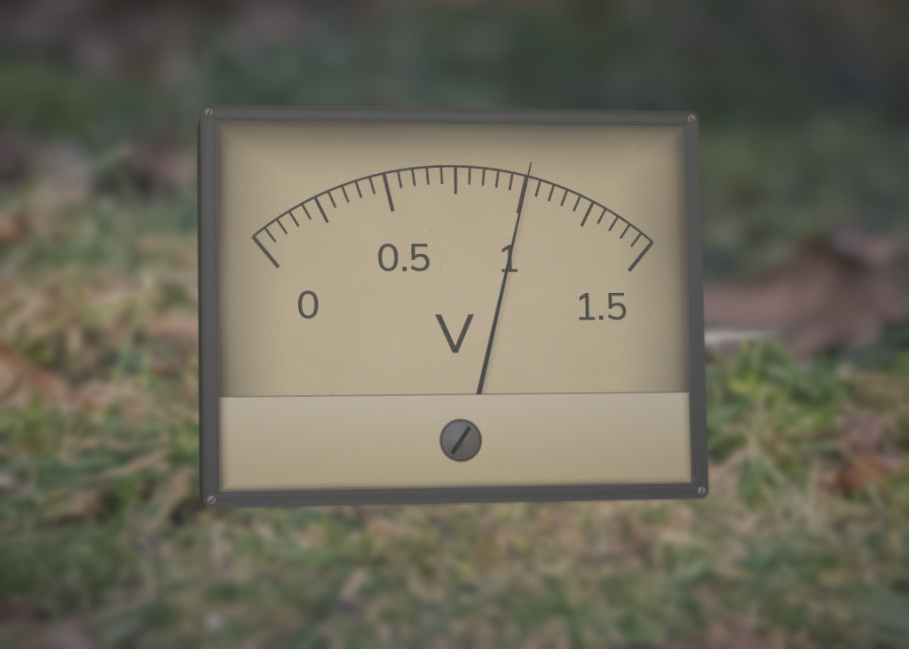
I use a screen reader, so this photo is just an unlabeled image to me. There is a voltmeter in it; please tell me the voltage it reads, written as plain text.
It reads 1 V
